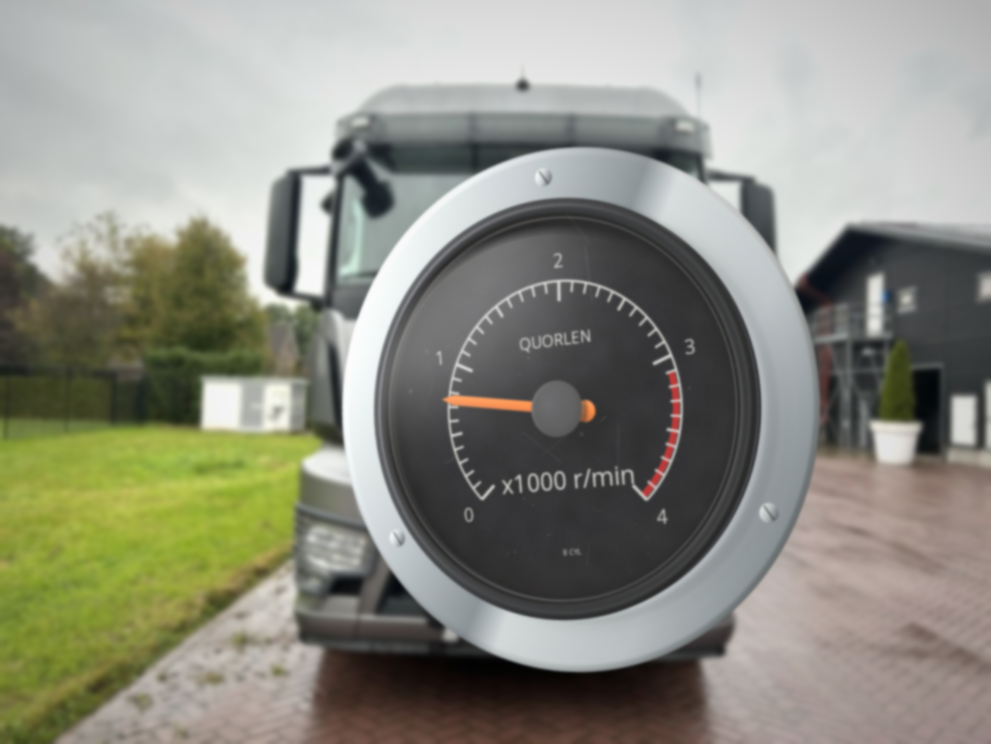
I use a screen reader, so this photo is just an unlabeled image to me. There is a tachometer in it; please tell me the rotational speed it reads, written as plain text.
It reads 750 rpm
